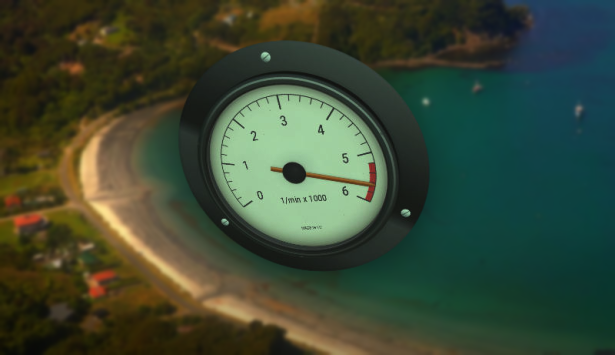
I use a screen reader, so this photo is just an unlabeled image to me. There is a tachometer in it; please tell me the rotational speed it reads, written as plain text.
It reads 5600 rpm
